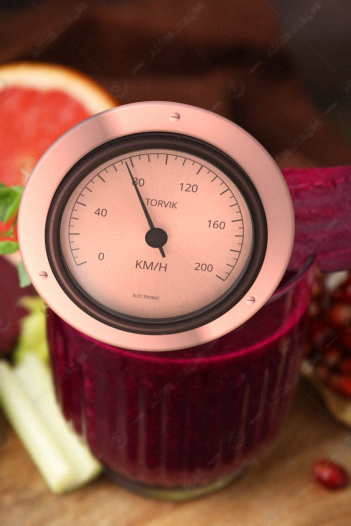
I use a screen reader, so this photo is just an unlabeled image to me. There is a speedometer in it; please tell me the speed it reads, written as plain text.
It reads 77.5 km/h
